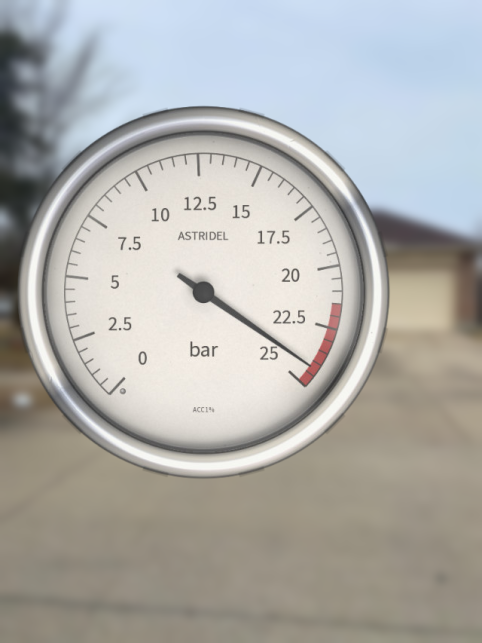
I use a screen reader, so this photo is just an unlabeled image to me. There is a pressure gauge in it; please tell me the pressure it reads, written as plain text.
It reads 24.25 bar
